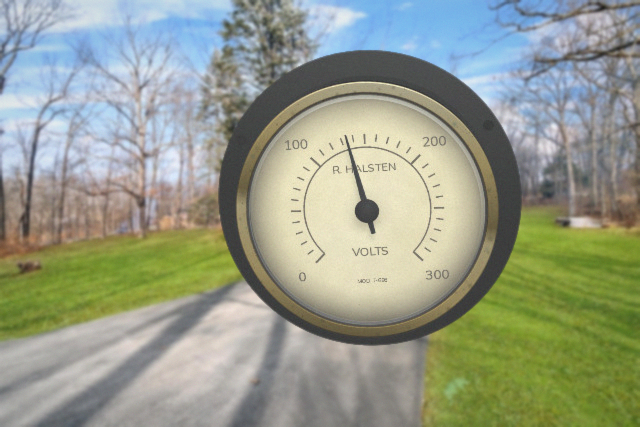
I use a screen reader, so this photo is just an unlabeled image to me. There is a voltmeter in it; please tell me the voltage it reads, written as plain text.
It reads 135 V
